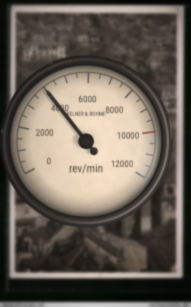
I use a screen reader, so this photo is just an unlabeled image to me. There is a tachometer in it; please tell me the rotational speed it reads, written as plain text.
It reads 4000 rpm
